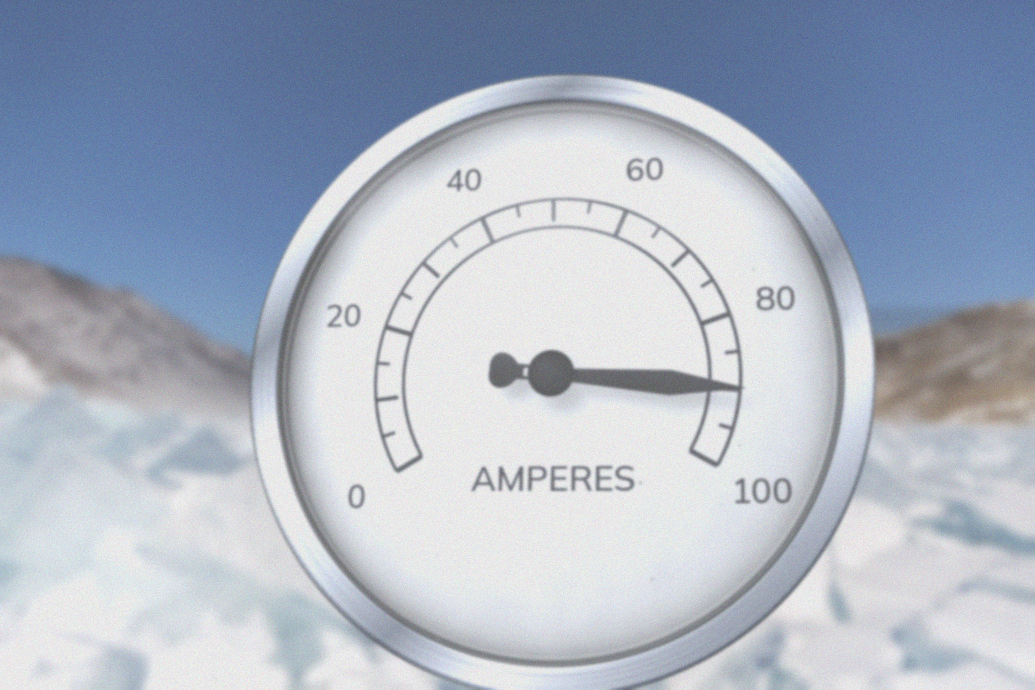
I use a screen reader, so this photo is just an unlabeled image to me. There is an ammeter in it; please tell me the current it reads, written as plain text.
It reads 90 A
